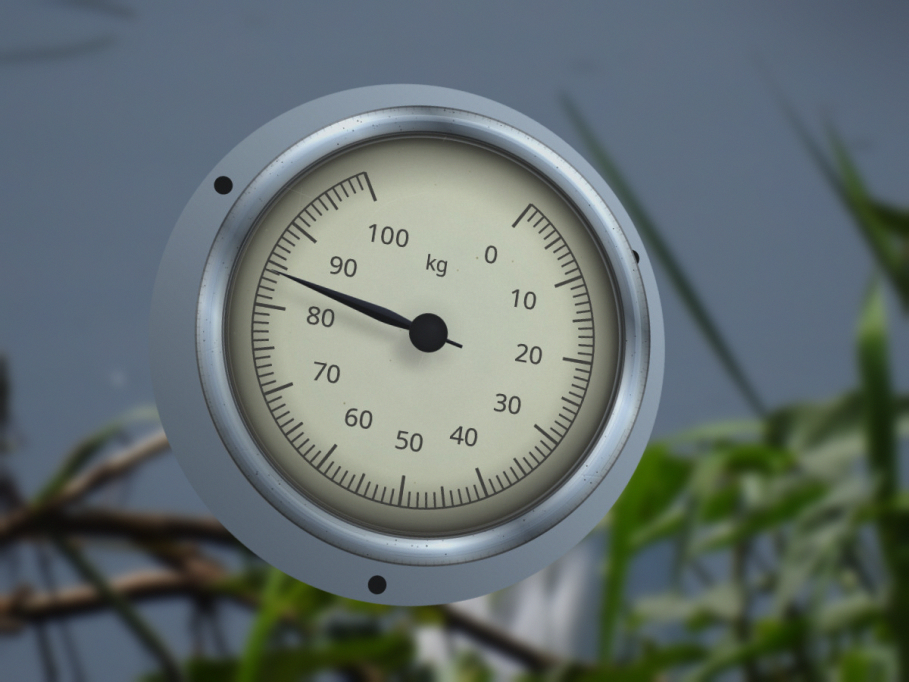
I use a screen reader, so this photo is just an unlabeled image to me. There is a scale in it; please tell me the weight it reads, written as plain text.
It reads 84 kg
